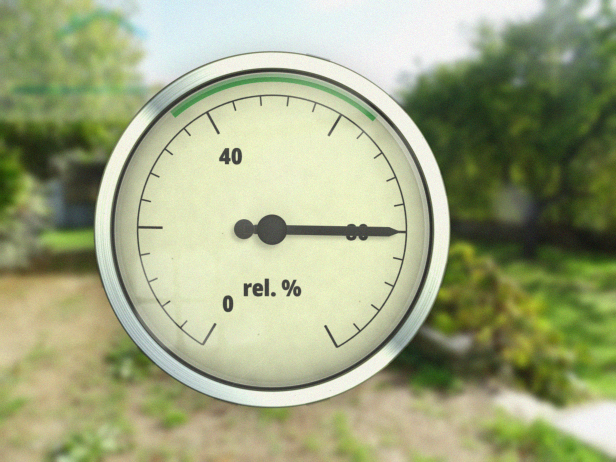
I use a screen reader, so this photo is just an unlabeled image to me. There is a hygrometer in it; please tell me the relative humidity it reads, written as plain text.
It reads 80 %
